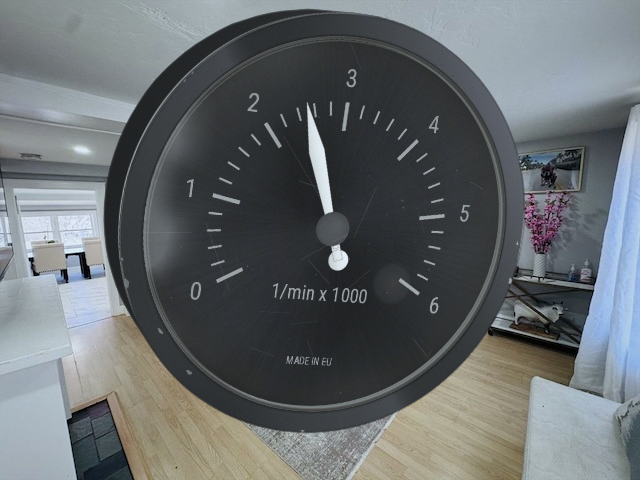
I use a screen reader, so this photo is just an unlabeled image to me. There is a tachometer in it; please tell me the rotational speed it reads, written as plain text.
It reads 2500 rpm
